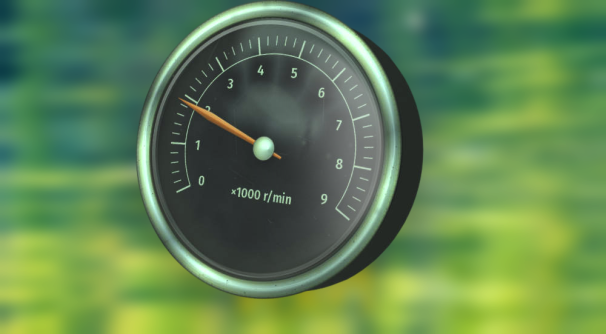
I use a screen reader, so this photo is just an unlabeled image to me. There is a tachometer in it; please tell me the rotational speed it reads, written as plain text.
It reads 1900 rpm
